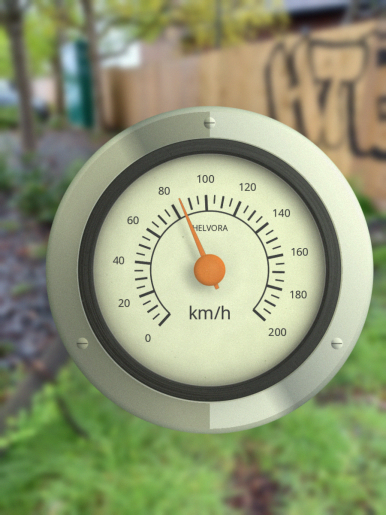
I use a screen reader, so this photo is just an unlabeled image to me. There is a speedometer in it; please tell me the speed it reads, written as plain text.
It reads 85 km/h
